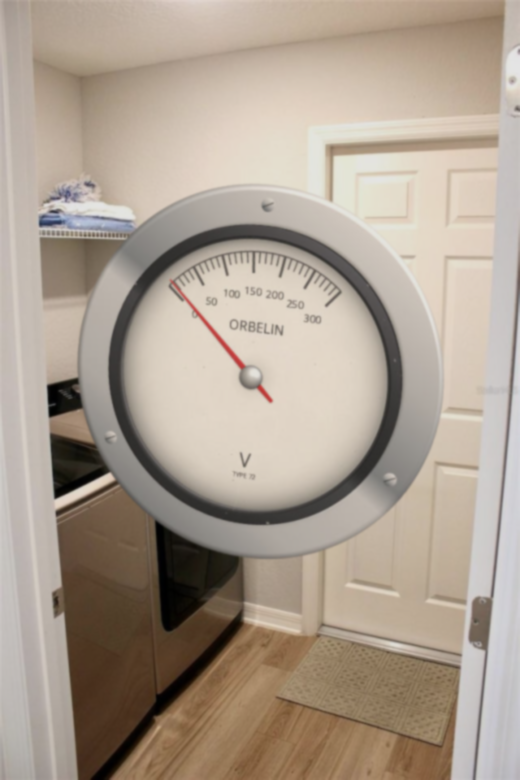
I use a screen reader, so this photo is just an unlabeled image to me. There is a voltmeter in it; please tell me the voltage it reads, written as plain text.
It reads 10 V
